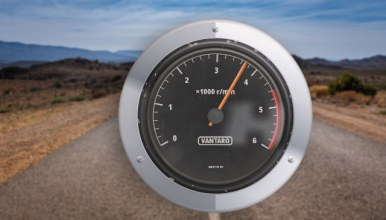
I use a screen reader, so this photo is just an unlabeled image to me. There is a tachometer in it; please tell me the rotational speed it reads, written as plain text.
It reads 3700 rpm
